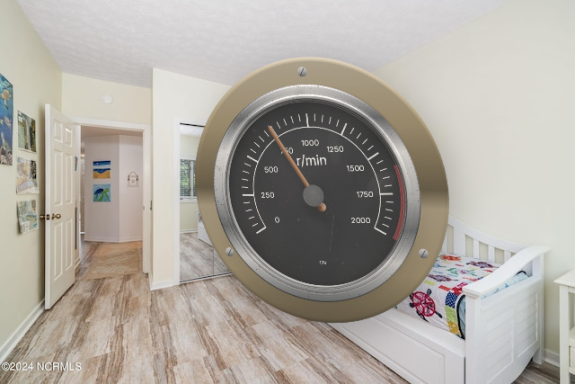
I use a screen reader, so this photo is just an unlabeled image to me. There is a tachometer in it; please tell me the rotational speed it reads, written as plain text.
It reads 750 rpm
